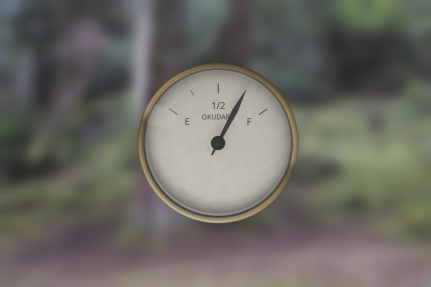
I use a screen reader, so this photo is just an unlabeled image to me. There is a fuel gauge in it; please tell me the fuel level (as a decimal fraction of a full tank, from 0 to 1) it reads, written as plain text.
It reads 0.75
